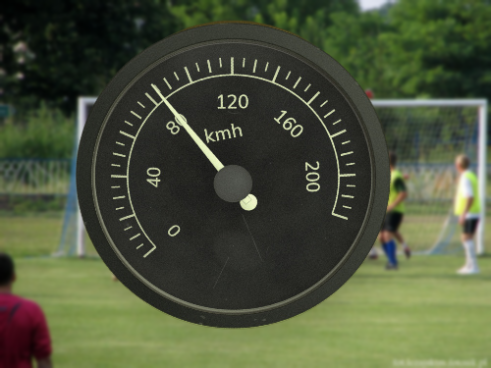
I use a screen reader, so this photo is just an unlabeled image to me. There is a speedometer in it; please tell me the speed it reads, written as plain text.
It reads 85 km/h
